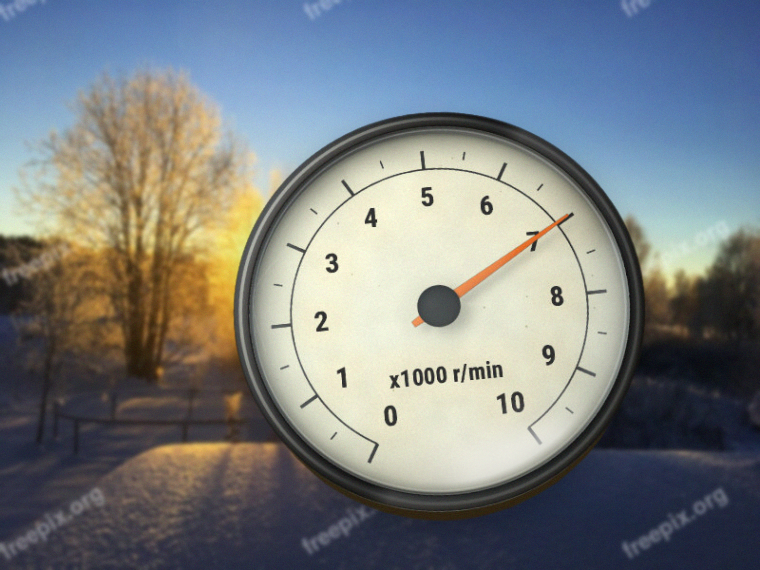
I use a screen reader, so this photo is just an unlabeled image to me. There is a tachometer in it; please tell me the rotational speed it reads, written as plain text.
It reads 7000 rpm
